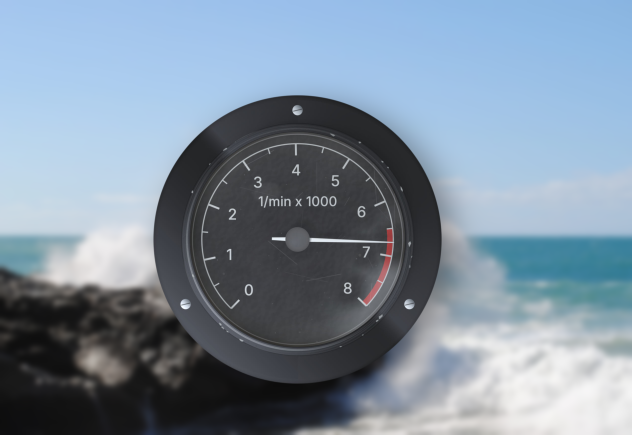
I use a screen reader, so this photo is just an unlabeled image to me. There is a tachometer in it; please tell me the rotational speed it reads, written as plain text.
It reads 6750 rpm
